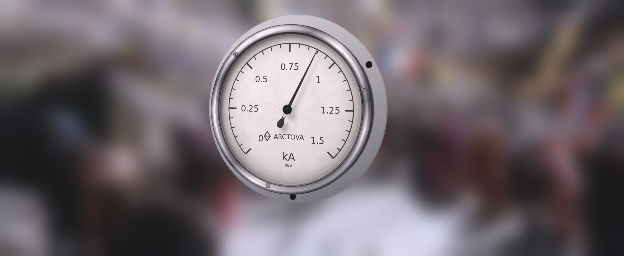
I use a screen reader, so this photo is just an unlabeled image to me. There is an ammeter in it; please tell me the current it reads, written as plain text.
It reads 0.9 kA
